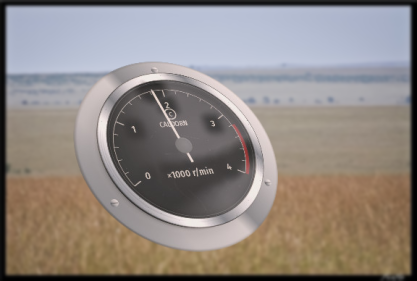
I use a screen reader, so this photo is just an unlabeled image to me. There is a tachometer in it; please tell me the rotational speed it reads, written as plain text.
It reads 1800 rpm
